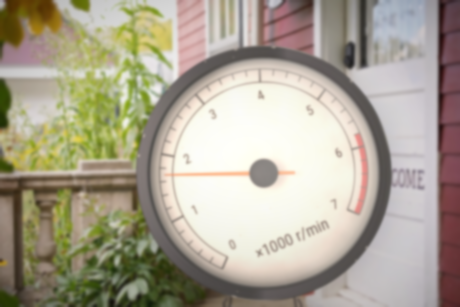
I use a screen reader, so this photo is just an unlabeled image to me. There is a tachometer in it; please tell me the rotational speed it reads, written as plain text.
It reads 1700 rpm
